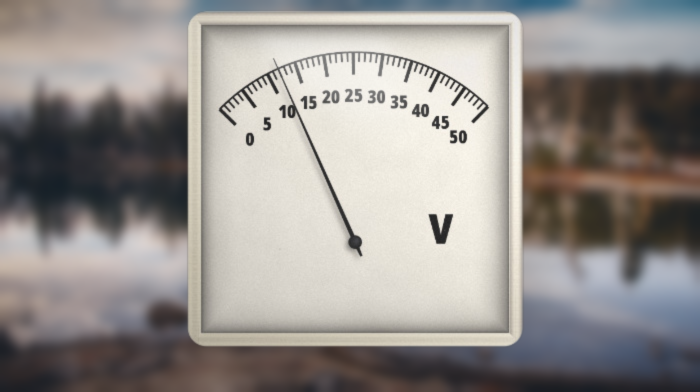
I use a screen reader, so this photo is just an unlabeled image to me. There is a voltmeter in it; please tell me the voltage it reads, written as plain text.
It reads 12 V
